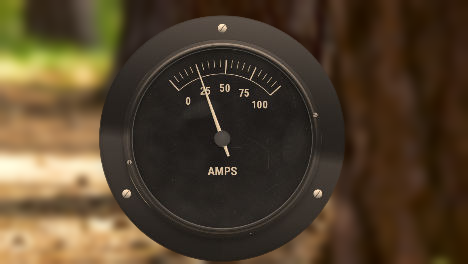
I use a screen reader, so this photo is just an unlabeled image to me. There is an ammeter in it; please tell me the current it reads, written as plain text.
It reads 25 A
